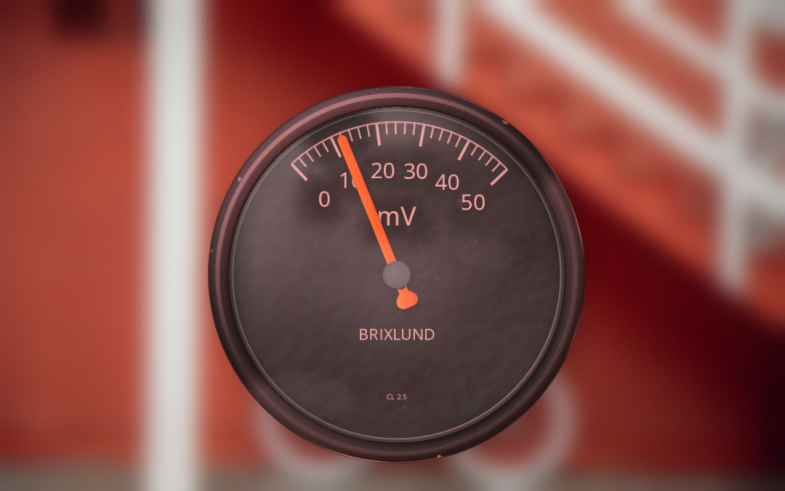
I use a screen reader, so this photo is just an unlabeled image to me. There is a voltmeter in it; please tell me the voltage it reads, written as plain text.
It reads 12 mV
